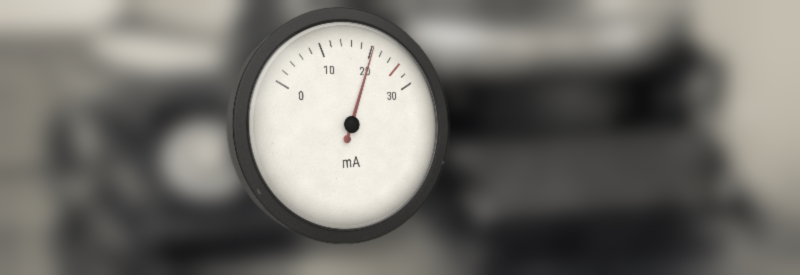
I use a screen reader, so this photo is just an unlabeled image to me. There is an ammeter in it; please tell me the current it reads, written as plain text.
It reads 20 mA
